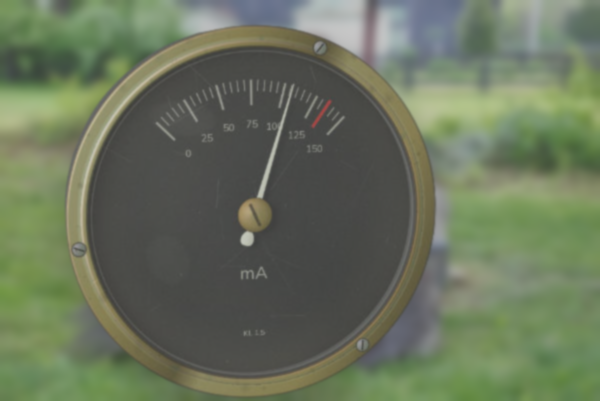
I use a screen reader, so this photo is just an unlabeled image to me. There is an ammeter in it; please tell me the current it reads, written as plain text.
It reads 105 mA
